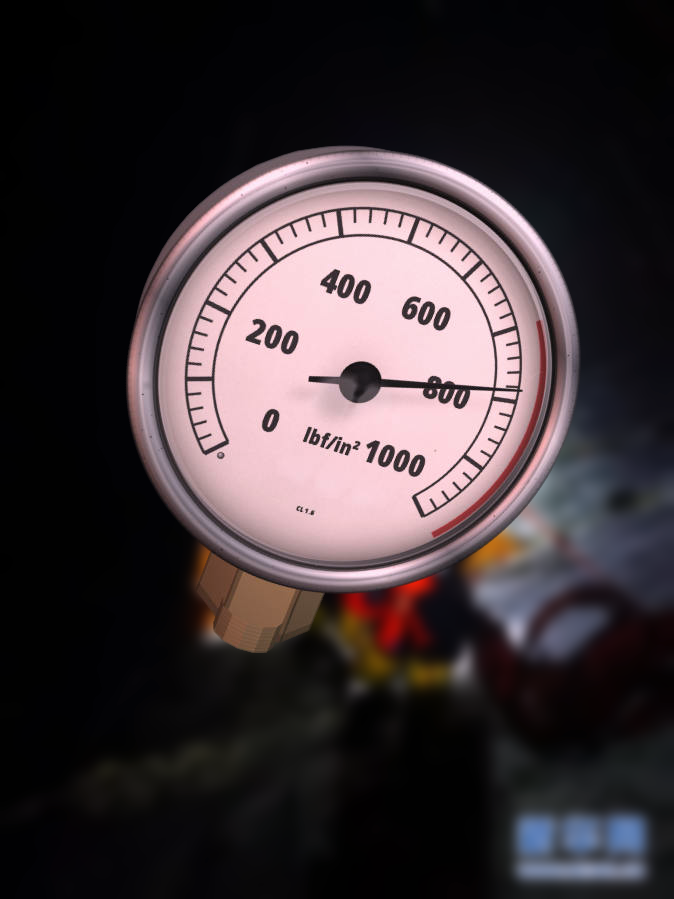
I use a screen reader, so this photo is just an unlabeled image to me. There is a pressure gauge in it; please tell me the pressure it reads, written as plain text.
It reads 780 psi
